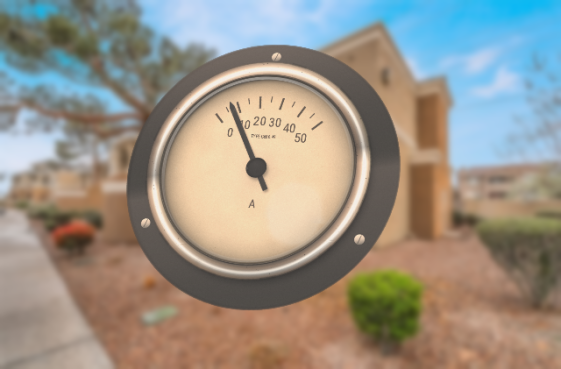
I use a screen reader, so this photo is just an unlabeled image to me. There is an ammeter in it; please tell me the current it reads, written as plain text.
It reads 7.5 A
